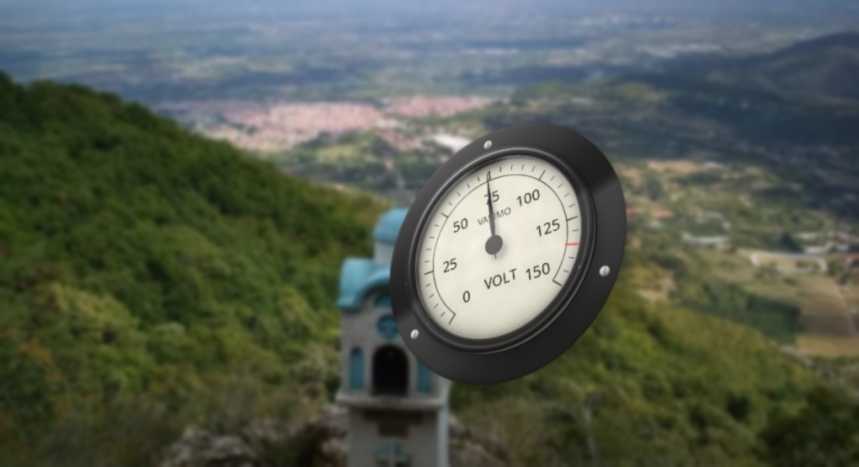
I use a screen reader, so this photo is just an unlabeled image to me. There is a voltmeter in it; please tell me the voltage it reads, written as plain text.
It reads 75 V
